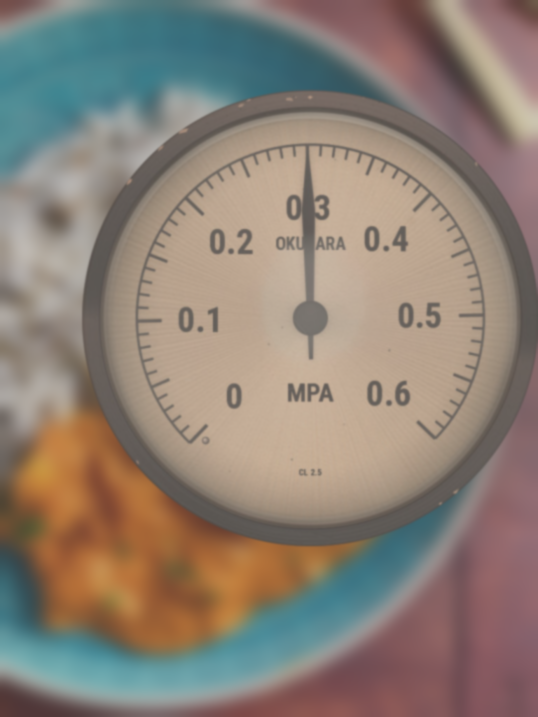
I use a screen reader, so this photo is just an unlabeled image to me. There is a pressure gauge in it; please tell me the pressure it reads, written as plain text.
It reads 0.3 MPa
